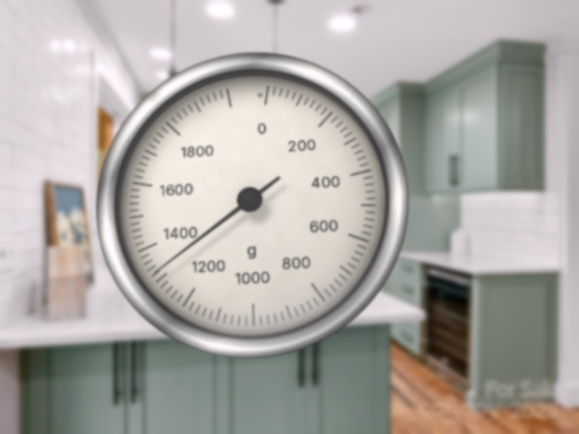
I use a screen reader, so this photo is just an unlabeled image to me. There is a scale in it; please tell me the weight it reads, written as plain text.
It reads 1320 g
